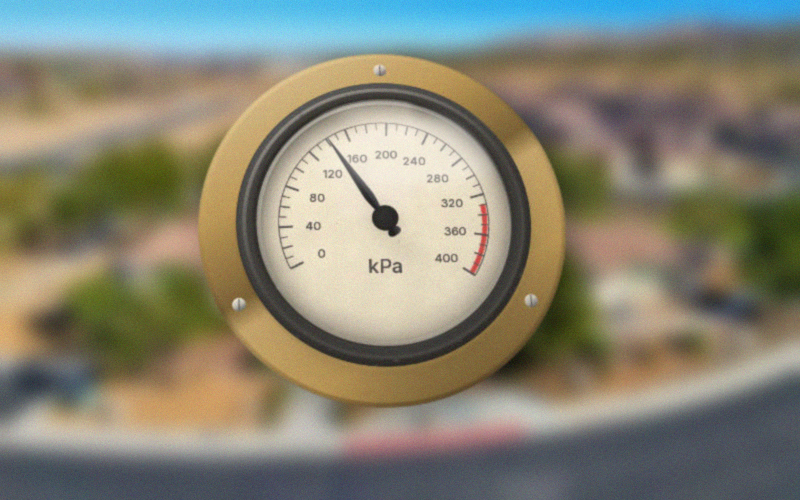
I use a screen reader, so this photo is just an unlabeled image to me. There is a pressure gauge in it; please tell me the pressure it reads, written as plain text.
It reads 140 kPa
